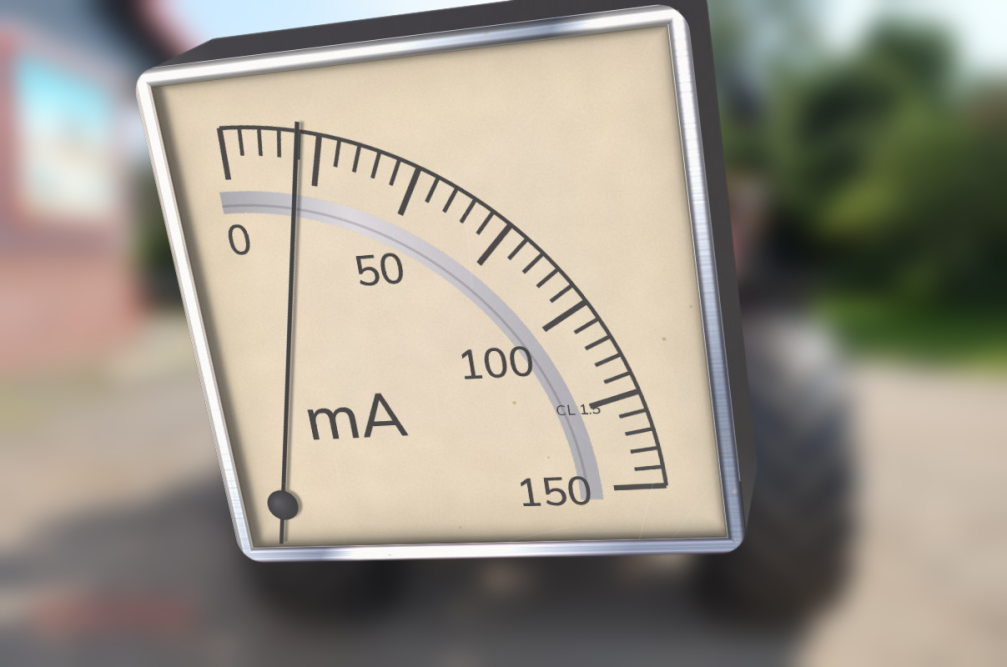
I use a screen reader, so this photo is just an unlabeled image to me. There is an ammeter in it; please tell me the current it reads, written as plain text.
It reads 20 mA
